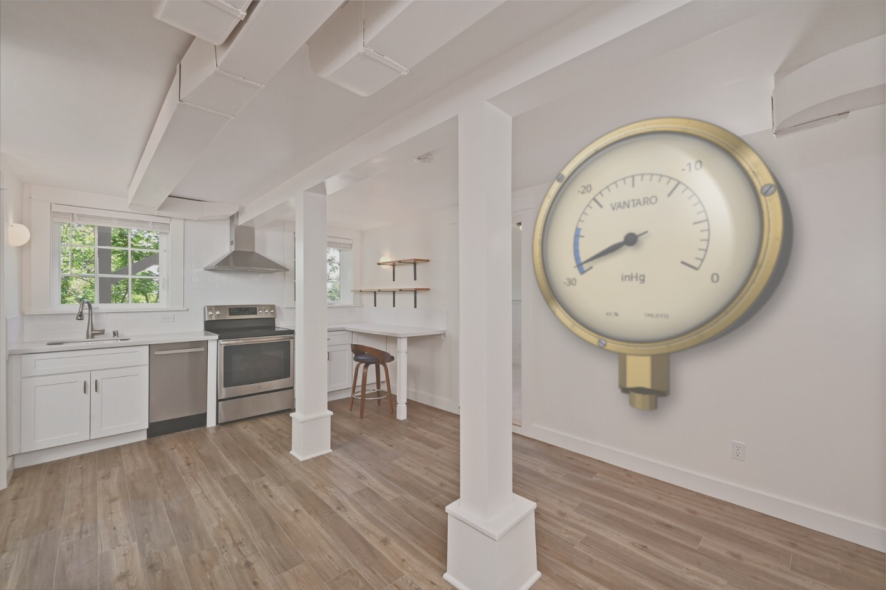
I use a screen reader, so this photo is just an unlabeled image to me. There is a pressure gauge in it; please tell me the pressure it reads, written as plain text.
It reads -29 inHg
